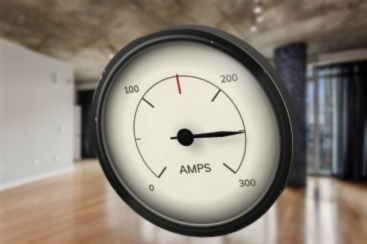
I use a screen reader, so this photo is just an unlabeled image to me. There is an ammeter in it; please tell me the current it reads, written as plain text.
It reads 250 A
